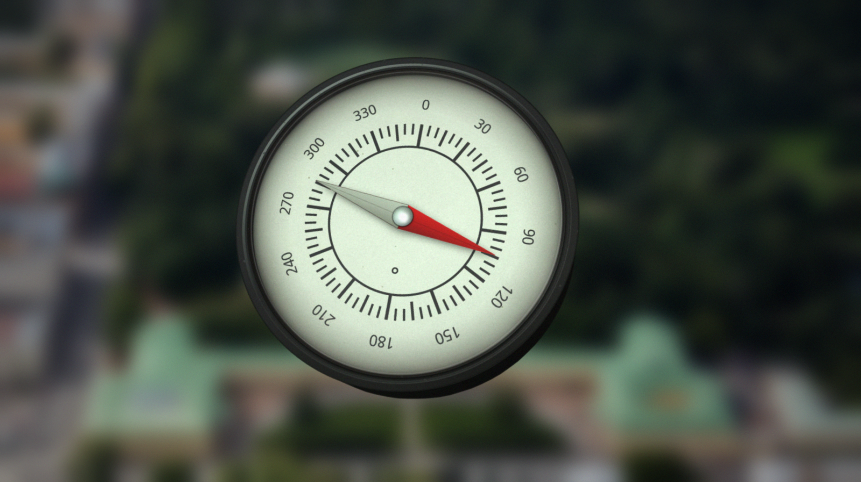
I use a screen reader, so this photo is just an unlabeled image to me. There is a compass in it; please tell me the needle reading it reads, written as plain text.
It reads 105 °
